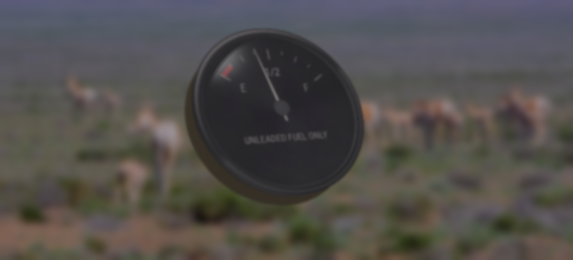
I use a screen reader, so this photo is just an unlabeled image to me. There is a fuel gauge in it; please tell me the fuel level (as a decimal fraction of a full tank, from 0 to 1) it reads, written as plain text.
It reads 0.375
